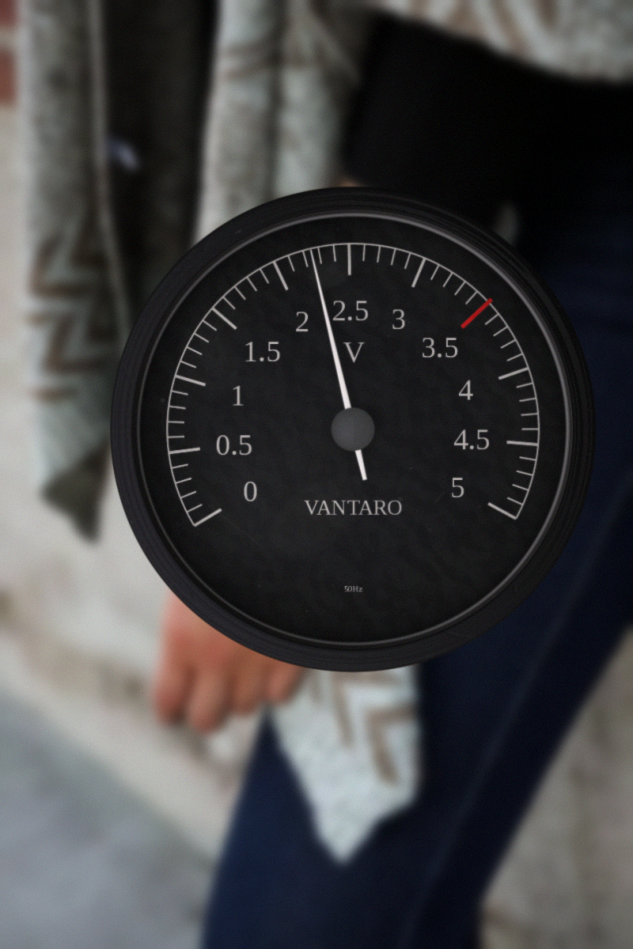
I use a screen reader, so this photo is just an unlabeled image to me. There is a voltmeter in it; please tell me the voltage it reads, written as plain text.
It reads 2.25 V
